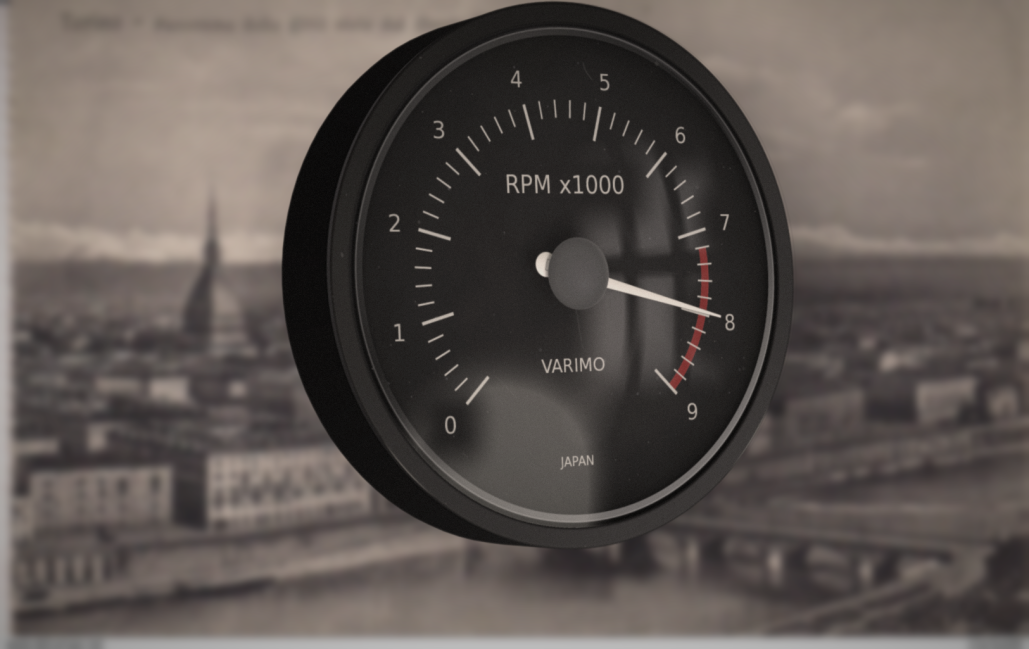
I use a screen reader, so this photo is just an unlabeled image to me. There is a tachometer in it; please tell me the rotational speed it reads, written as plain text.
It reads 8000 rpm
